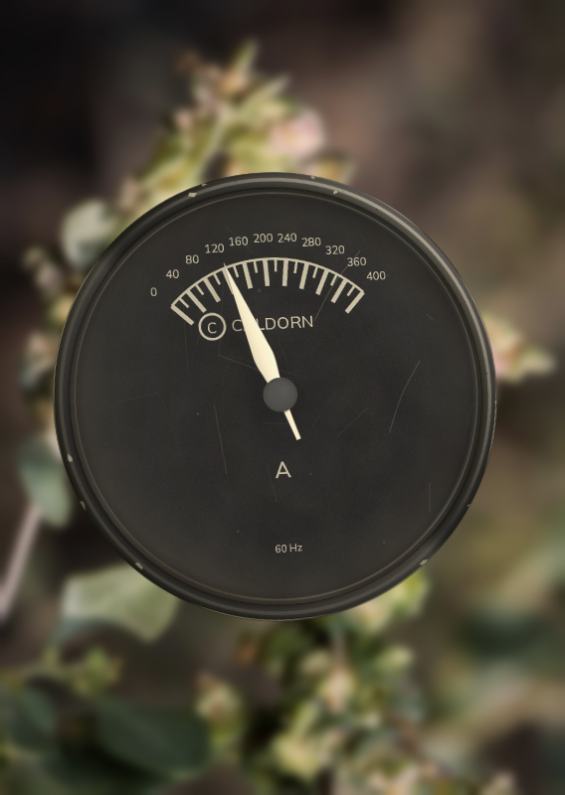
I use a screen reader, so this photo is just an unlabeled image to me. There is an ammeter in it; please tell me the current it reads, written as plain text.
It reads 120 A
